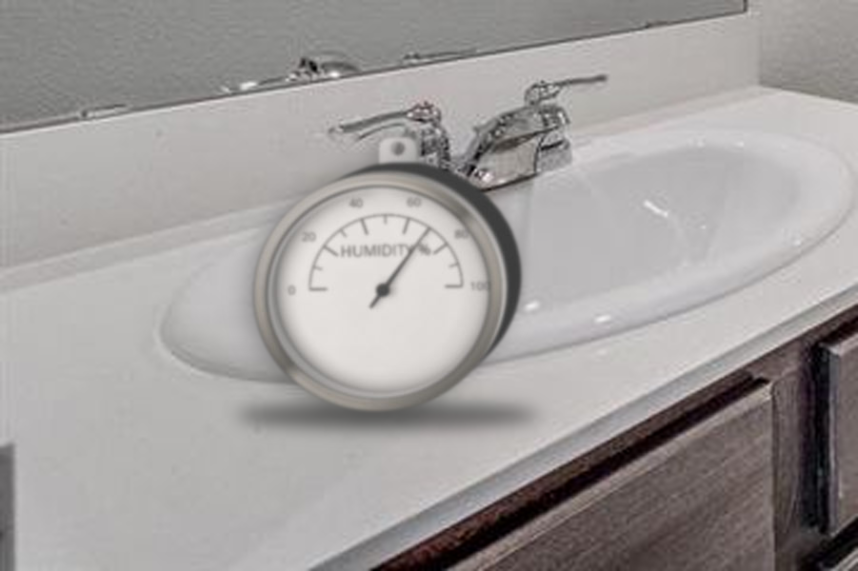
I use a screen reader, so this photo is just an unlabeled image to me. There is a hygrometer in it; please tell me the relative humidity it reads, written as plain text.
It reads 70 %
